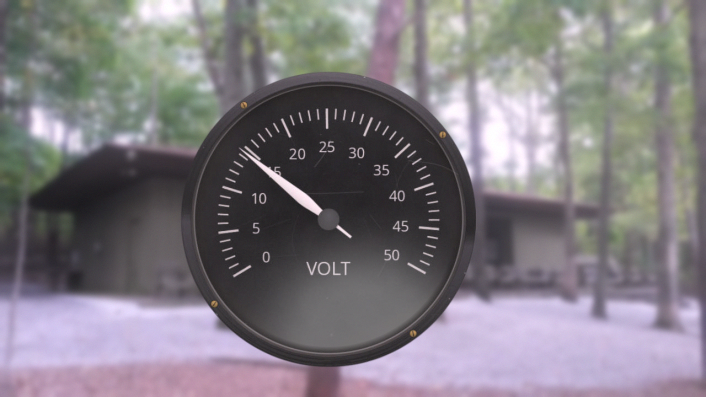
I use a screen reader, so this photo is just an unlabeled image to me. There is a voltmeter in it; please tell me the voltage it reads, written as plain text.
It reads 14.5 V
